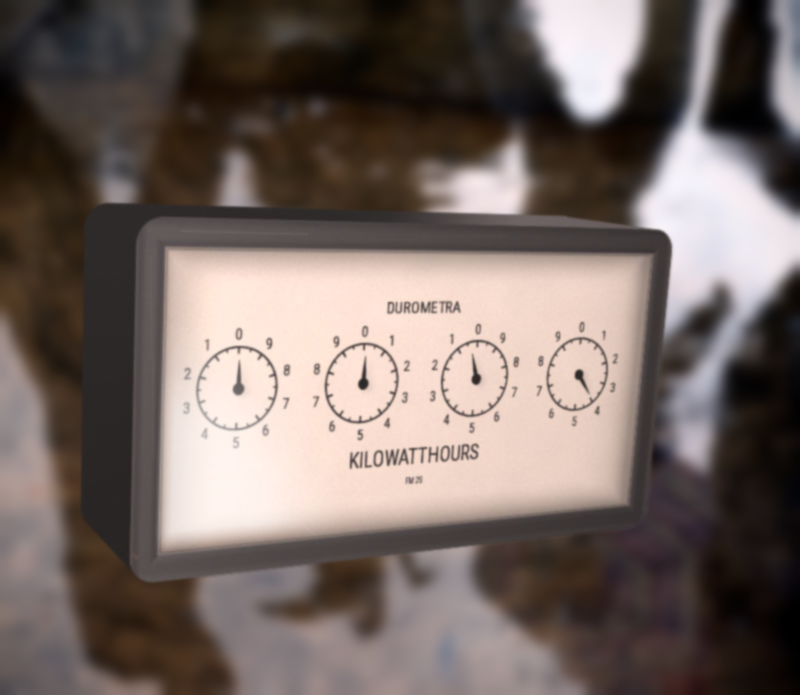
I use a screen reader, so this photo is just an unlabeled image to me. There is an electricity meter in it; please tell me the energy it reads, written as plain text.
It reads 4 kWh
